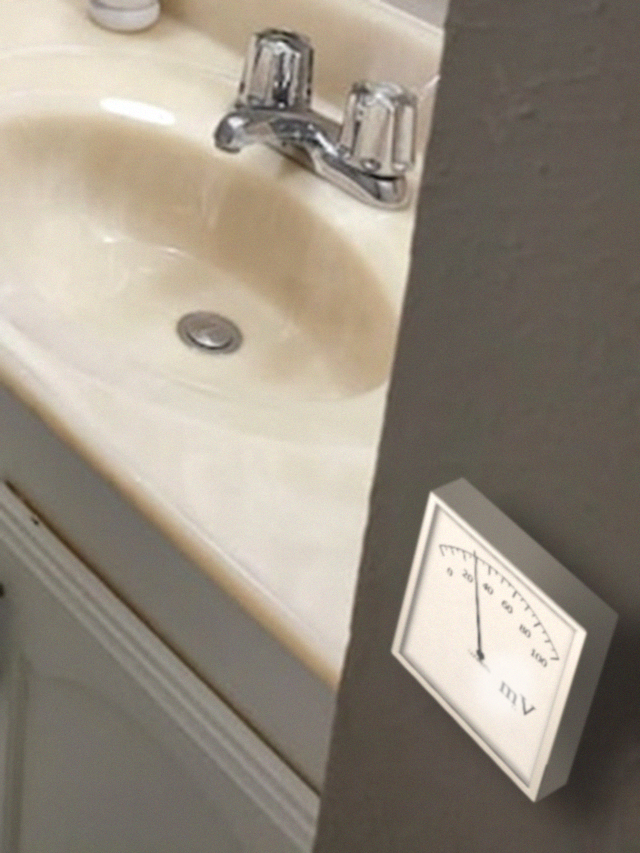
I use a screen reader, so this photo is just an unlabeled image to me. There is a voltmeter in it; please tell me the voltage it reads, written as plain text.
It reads 30 mV
